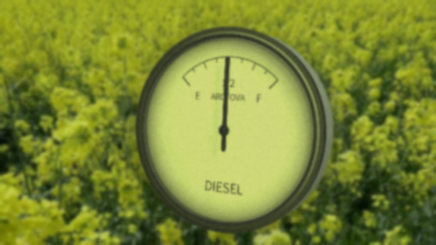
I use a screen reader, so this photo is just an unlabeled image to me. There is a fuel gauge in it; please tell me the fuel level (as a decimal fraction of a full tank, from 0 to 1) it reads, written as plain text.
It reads 0.5
